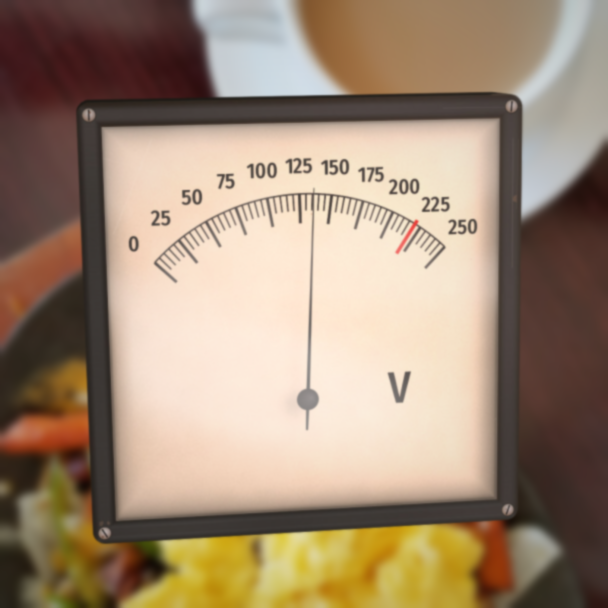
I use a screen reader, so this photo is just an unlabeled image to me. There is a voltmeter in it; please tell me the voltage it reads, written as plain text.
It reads 135 V
